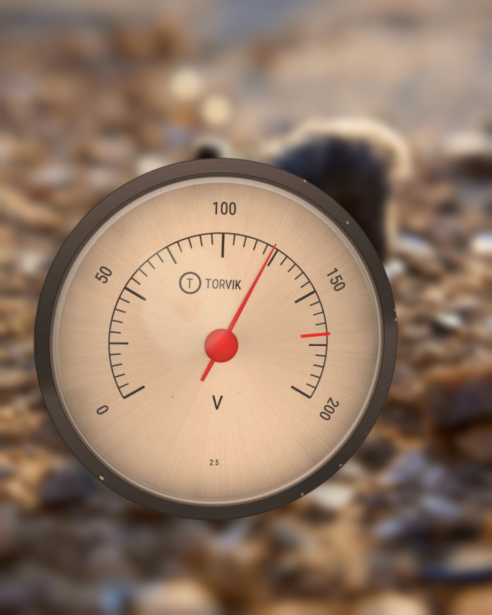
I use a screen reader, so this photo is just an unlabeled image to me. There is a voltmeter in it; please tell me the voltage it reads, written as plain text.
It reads 122.5 V
